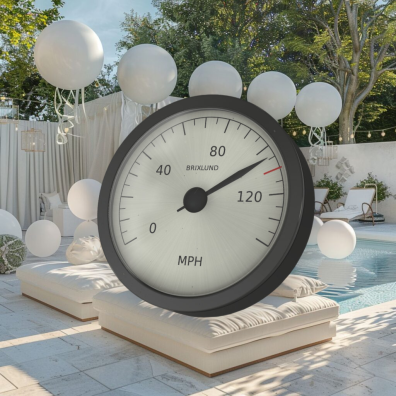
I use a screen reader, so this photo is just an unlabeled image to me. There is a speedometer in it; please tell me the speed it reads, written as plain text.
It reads 105 mph
